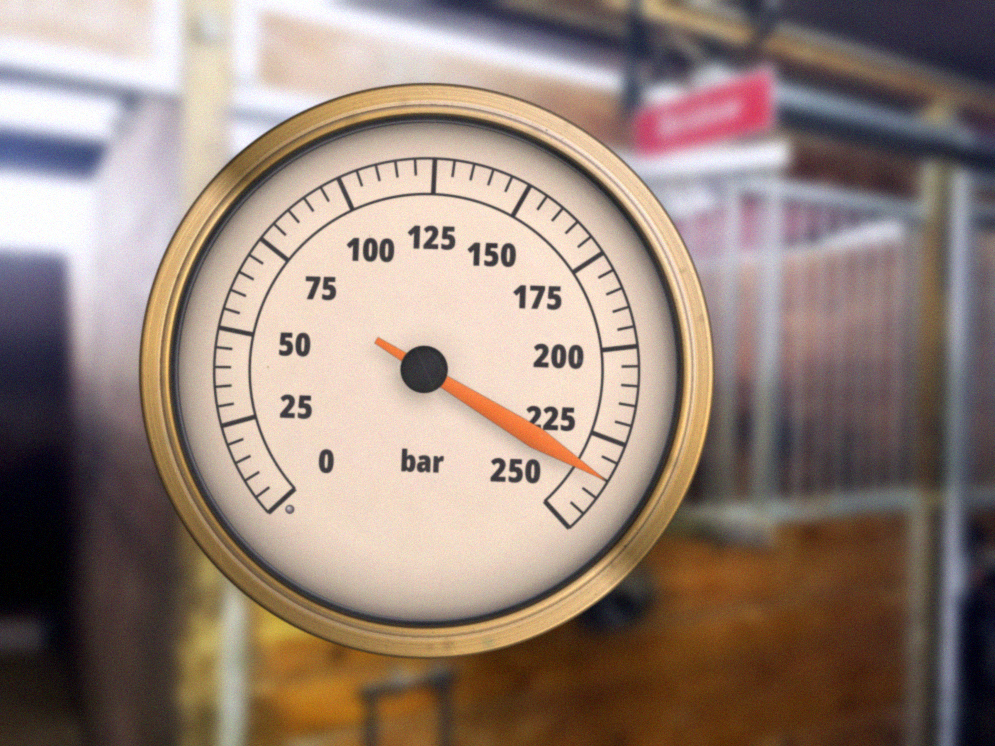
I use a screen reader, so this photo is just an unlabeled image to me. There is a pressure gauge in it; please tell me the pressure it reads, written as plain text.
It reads 235 bar
